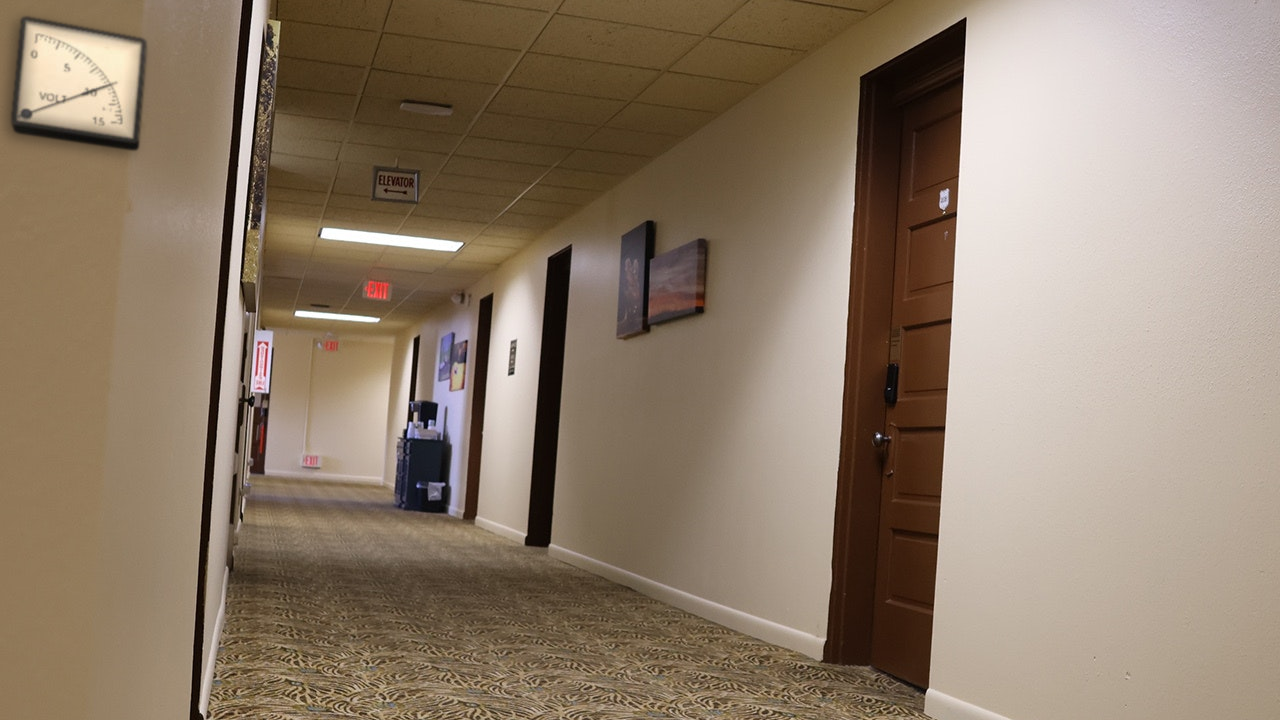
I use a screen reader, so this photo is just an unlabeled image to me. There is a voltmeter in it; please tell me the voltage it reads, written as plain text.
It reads 10 V
